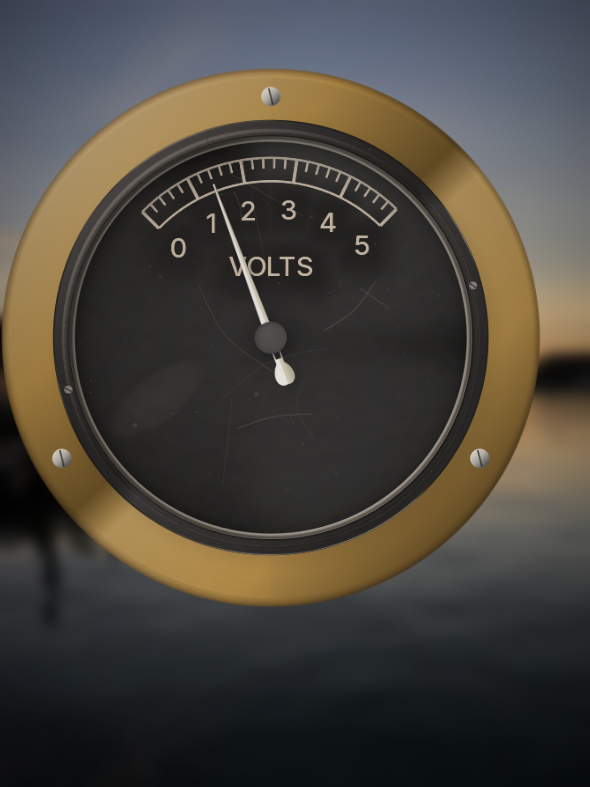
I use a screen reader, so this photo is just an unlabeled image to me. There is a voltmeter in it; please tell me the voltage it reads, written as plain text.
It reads 1.4 V
